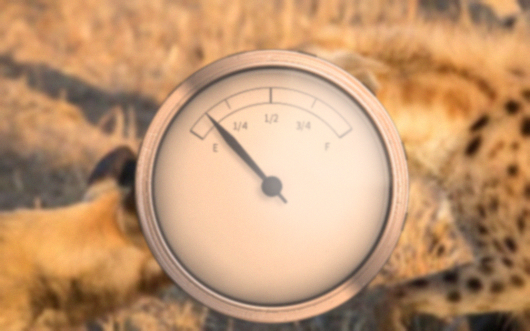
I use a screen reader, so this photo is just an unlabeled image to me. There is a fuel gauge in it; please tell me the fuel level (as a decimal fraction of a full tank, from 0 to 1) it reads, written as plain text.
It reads 0.125
